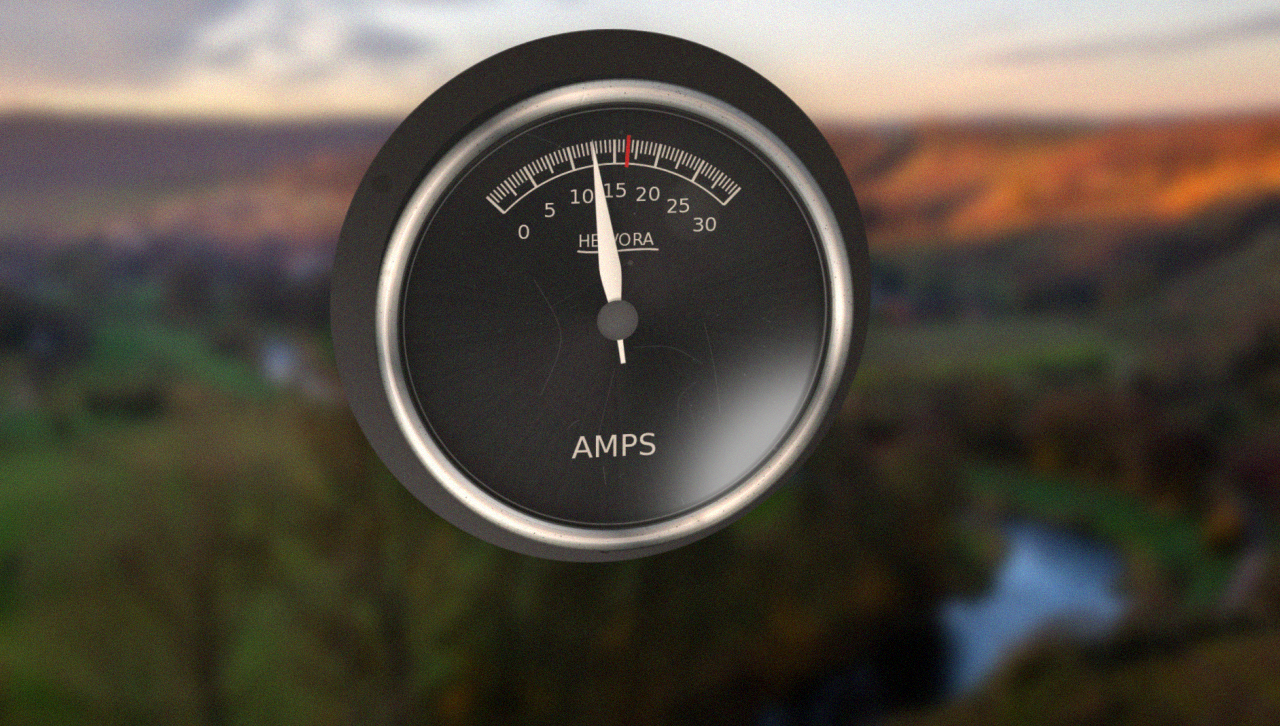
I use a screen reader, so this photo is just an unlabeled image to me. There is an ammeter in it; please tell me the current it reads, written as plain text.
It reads 12.5 A
